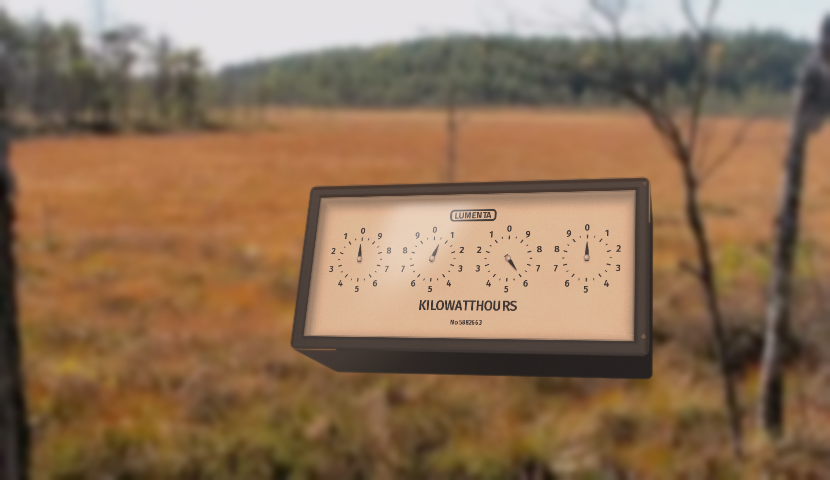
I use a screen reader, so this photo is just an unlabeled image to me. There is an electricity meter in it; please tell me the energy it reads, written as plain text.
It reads 60 kWh
